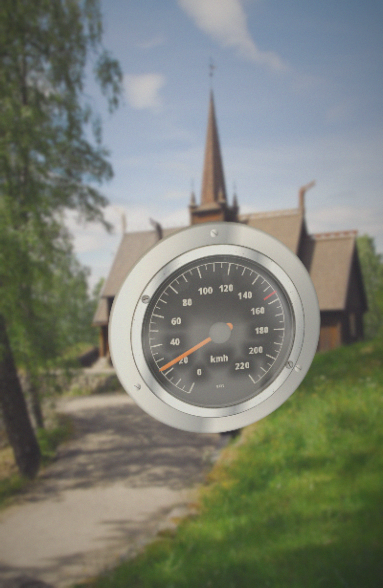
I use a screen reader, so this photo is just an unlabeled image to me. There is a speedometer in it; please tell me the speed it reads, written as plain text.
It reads 25 km/h
